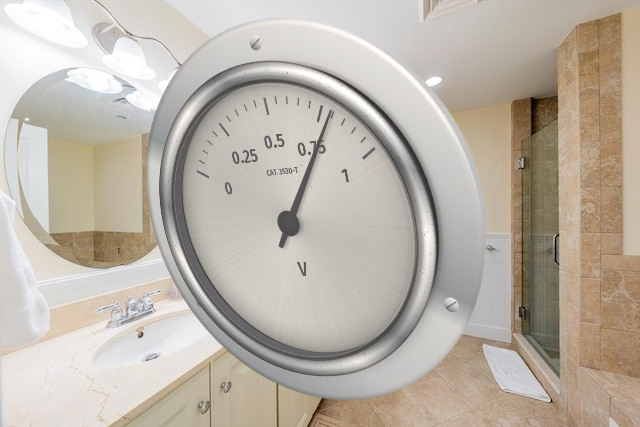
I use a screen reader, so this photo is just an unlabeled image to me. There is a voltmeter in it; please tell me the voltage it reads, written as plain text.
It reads 0.8 V
